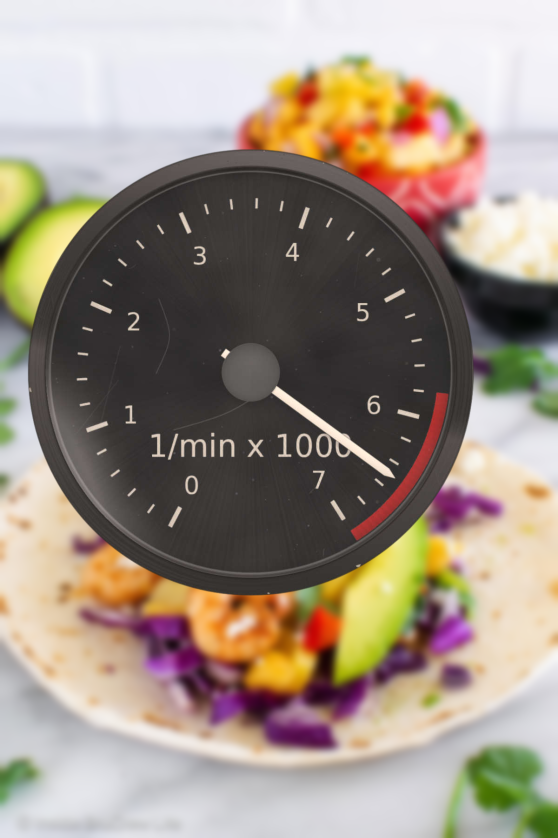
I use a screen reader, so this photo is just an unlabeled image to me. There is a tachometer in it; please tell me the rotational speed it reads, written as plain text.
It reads 6500 rpm
